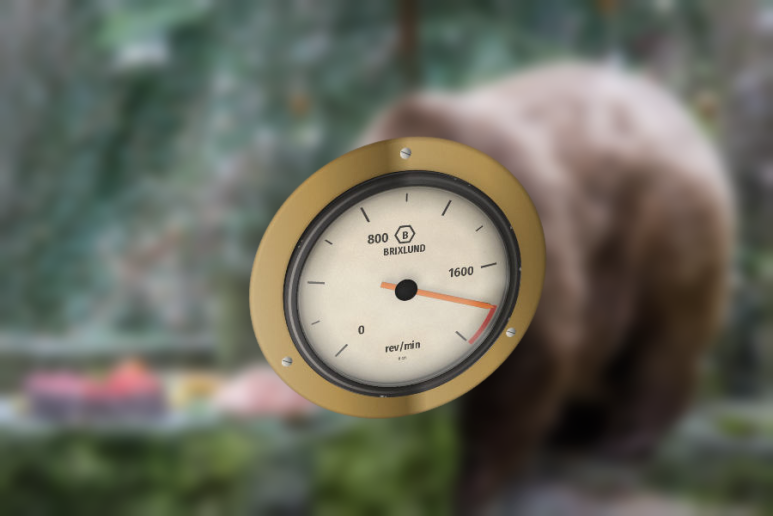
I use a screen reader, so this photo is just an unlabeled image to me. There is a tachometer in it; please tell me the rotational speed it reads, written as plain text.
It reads 1800 rpm
